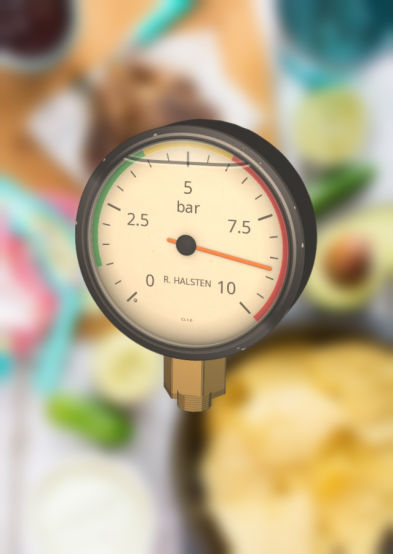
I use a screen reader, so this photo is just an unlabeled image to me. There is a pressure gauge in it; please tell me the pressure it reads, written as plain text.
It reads 8.75 bar
